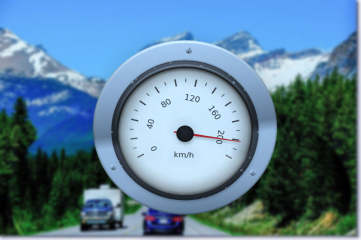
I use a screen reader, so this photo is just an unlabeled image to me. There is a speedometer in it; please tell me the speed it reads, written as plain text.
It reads 200 km/h
